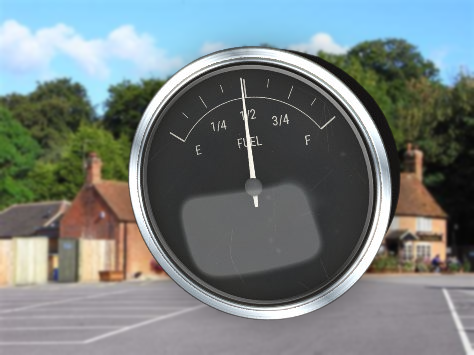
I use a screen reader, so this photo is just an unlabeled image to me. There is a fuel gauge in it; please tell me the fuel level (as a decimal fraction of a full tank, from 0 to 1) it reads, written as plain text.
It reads 0.5
